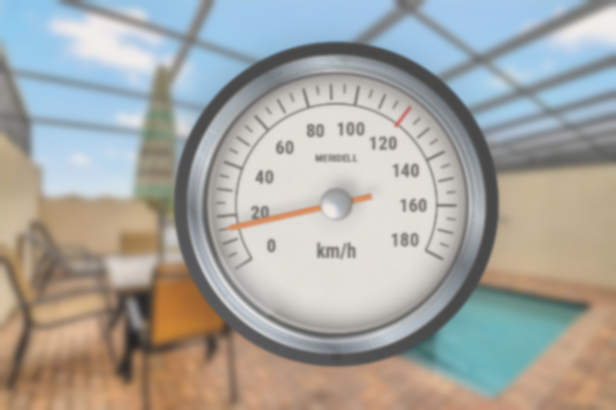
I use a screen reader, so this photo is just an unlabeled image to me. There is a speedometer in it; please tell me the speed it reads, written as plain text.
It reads 15 km/h
